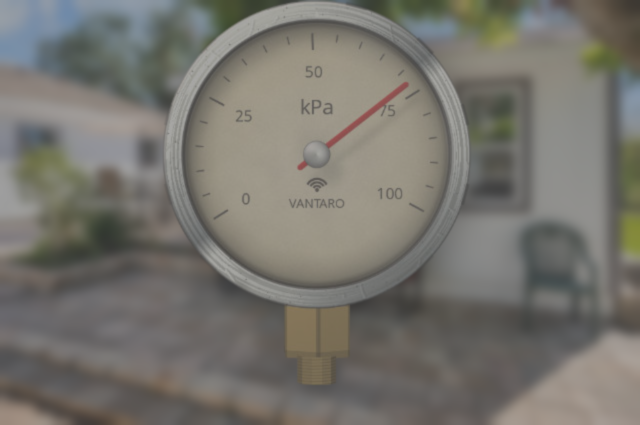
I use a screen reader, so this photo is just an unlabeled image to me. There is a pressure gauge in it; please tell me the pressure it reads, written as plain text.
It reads 72.5 kPa
